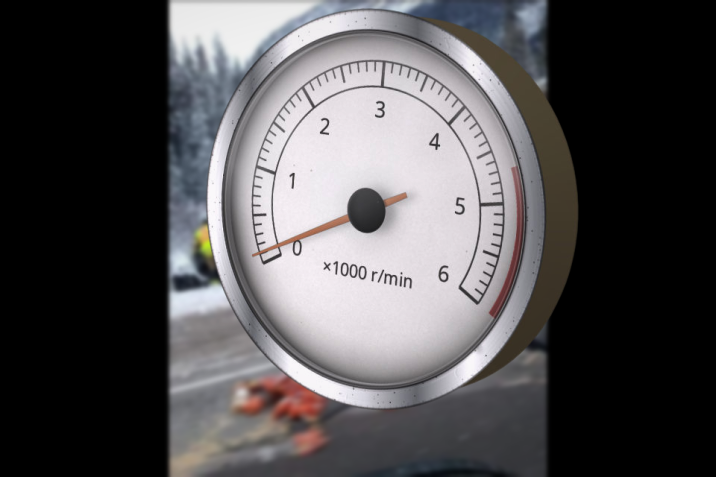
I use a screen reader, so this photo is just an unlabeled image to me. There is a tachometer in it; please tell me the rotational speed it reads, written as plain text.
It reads 100 rpm
